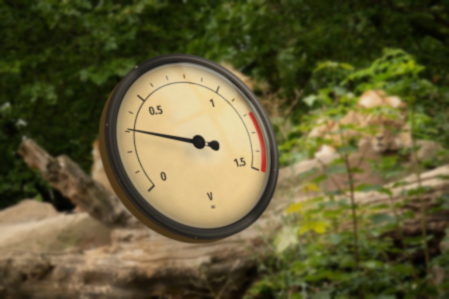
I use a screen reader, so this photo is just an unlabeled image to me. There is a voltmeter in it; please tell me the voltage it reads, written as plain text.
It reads 0.3 V
